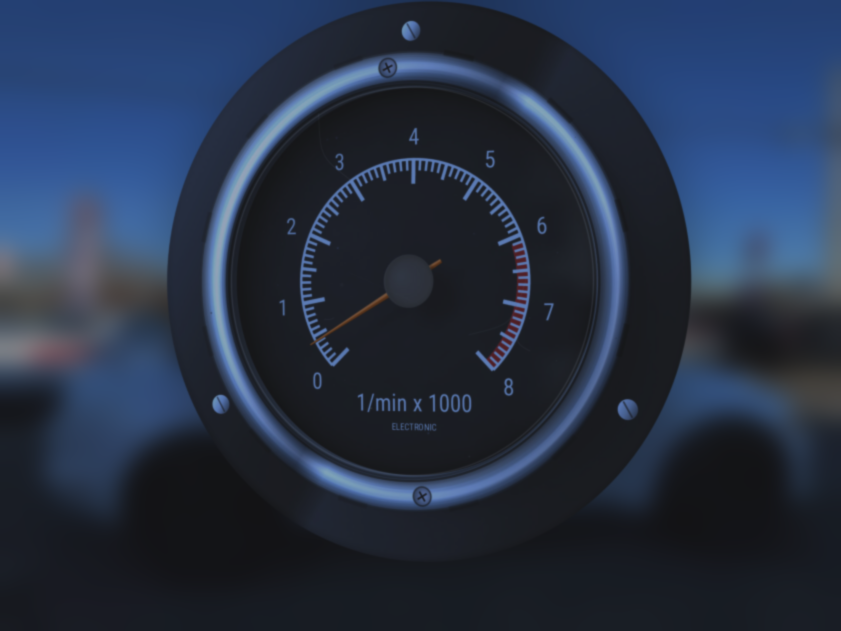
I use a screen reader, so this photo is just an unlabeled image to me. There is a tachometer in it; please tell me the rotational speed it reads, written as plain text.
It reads 400 rpm
